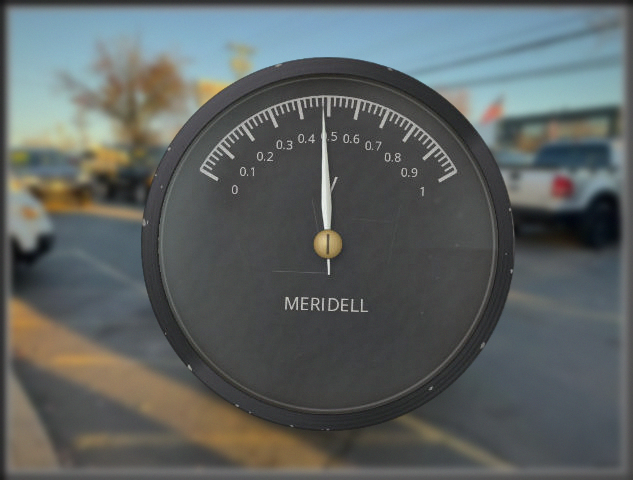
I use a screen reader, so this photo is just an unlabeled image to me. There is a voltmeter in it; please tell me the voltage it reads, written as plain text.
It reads 0.48 V
